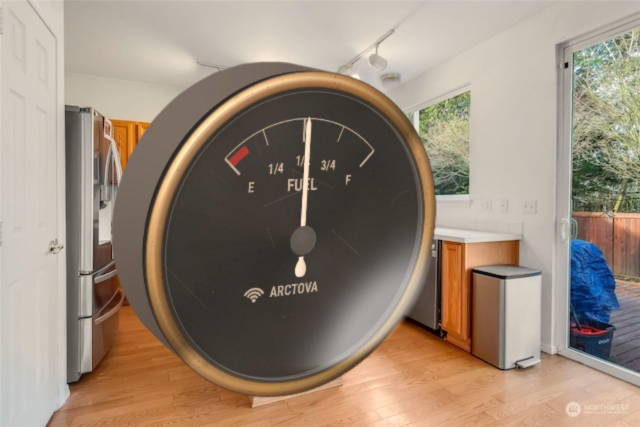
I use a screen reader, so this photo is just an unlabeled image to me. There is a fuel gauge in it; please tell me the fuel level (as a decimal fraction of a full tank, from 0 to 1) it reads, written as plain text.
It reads 0.5
